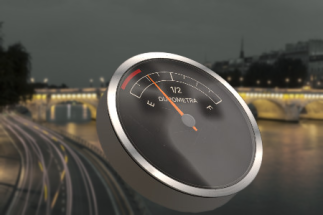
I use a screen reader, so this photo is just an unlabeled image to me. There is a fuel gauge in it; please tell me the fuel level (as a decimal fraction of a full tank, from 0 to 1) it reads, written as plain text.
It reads 0.25
